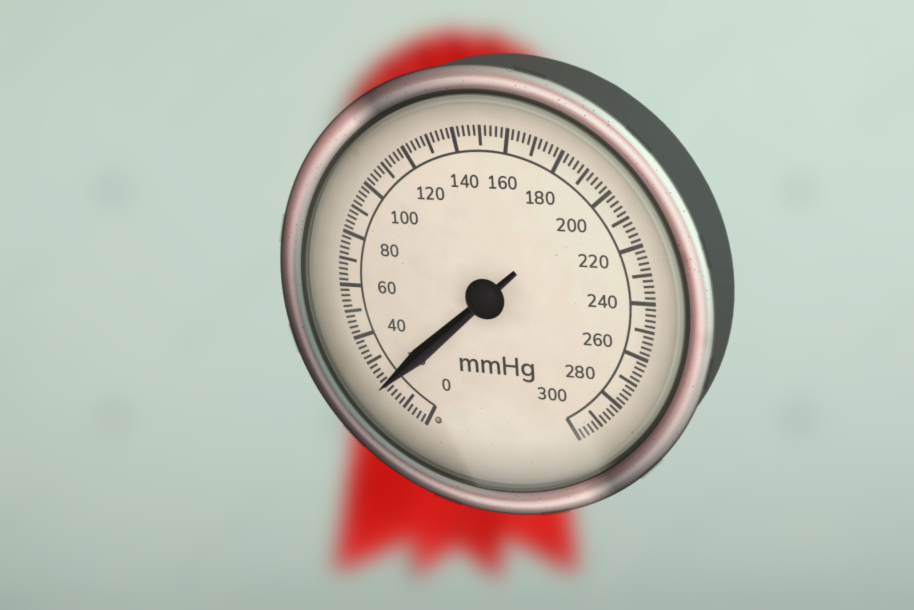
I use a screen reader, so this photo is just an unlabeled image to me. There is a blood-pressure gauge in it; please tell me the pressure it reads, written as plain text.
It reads 20 mmHg
